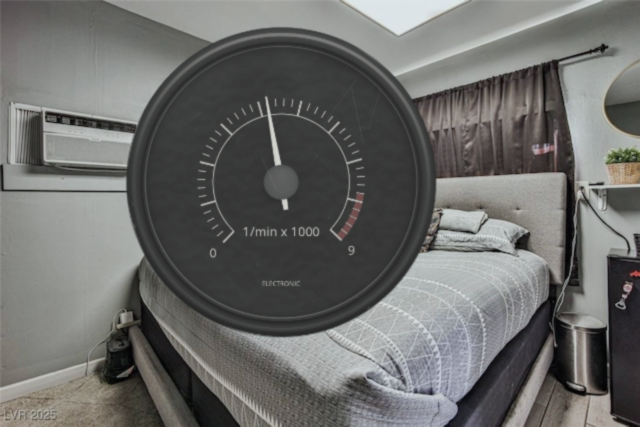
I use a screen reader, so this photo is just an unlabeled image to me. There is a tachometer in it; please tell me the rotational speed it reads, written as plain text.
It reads 4200 rpm
